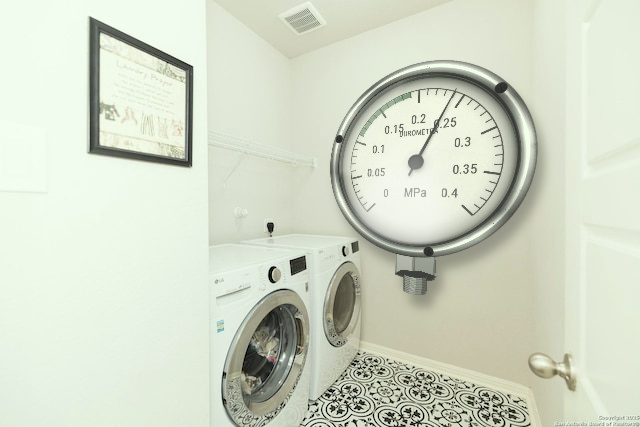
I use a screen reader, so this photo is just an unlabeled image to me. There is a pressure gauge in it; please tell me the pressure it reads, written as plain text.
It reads 0.24 MPa
